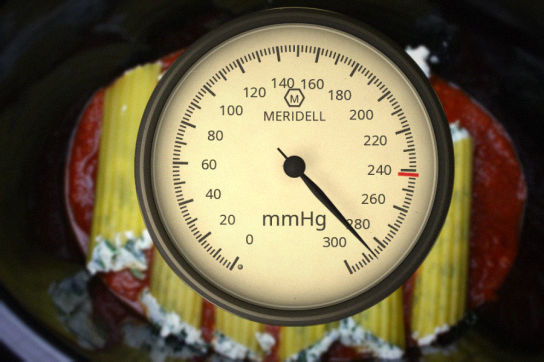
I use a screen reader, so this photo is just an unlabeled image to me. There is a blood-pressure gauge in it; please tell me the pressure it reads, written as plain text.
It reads 286 mmHg
